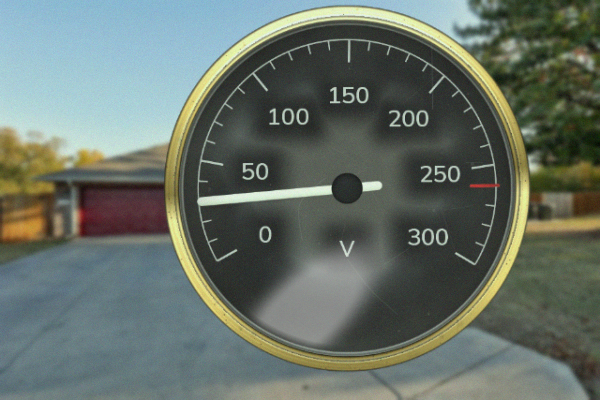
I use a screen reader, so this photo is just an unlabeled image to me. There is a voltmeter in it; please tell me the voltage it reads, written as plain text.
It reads 30 V
